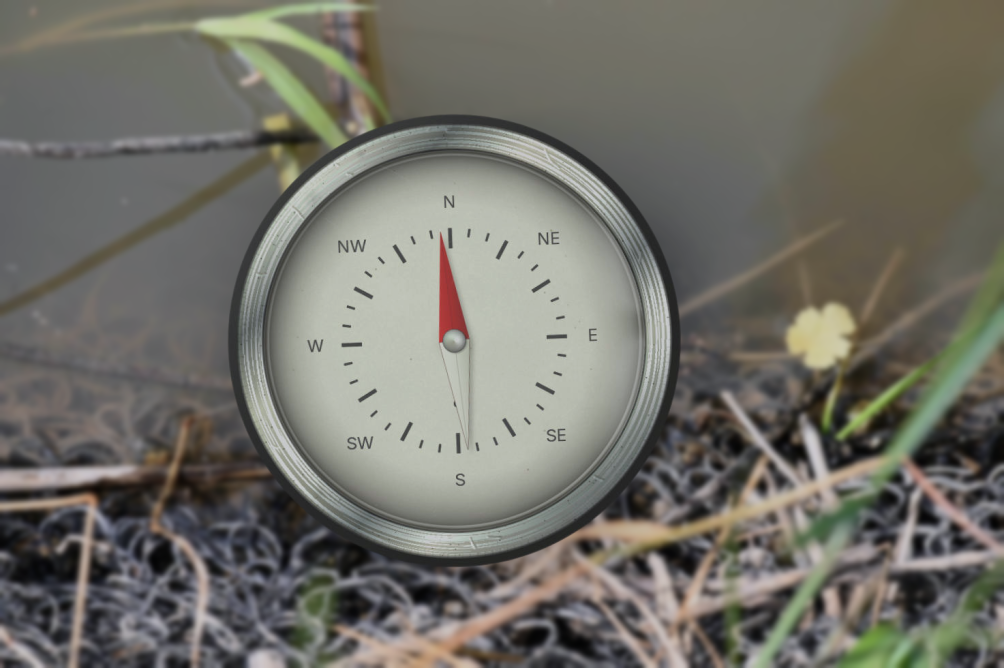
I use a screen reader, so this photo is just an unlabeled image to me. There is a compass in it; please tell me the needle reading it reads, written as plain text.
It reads 355 °
